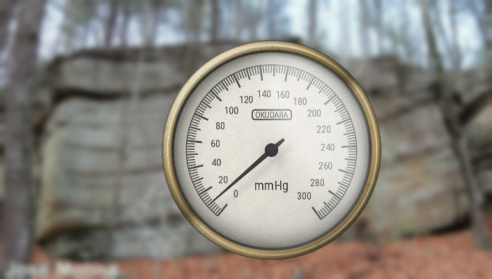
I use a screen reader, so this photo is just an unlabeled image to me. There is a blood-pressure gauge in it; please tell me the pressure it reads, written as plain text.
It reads 10 mmHg
